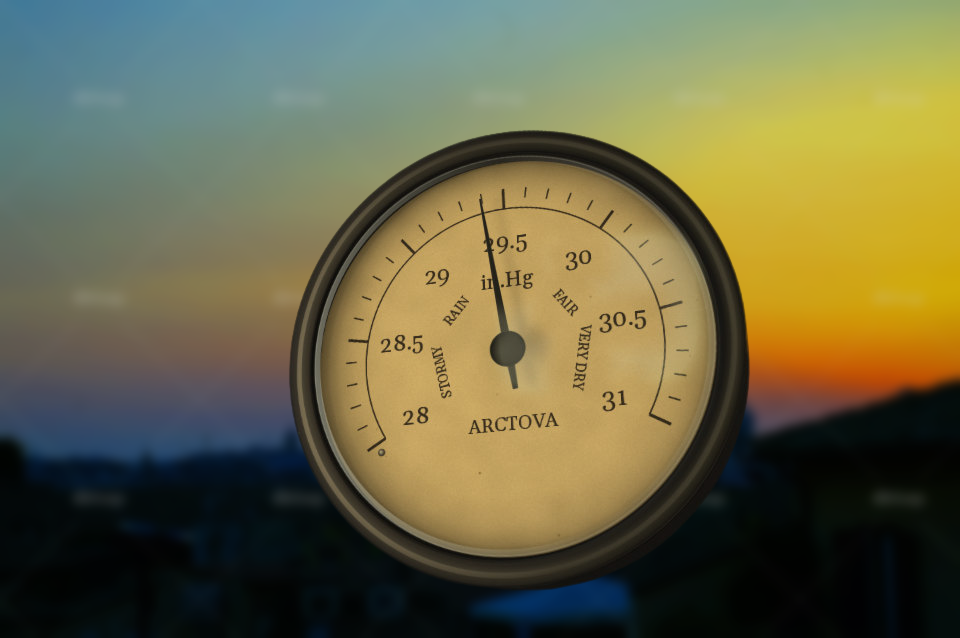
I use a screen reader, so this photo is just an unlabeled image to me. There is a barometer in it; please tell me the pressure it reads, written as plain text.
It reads 29.4 inHg
